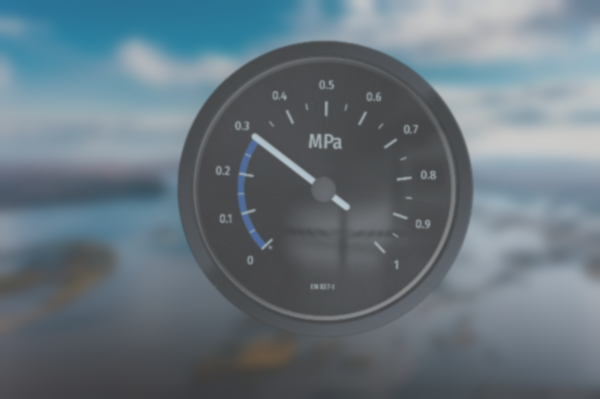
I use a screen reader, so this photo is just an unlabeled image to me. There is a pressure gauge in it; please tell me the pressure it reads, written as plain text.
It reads 0.3 MPa
